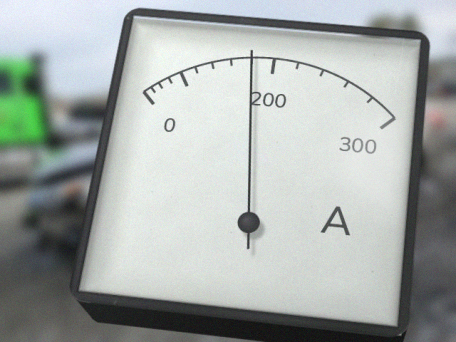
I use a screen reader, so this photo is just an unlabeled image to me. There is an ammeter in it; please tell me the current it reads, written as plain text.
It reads 180 A
